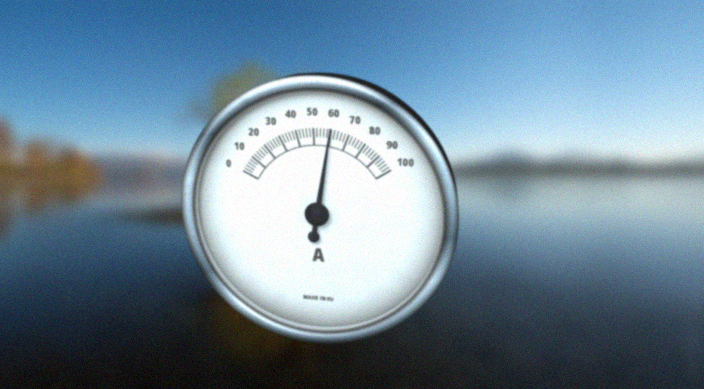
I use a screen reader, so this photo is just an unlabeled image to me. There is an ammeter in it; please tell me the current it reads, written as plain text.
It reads 60 A
